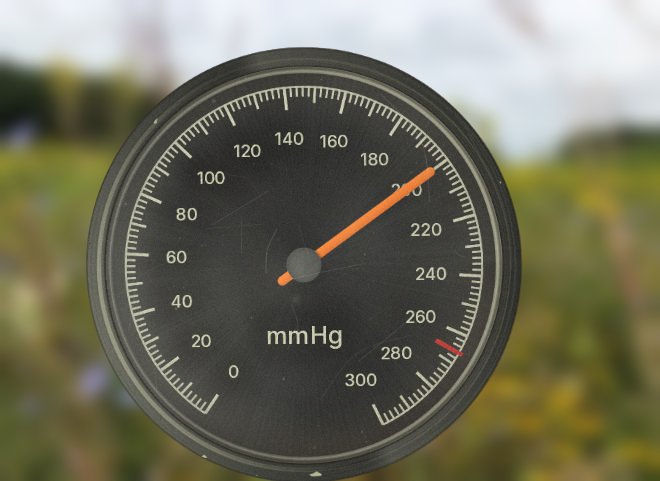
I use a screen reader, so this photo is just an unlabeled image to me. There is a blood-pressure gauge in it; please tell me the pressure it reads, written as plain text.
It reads 200 mmHg
